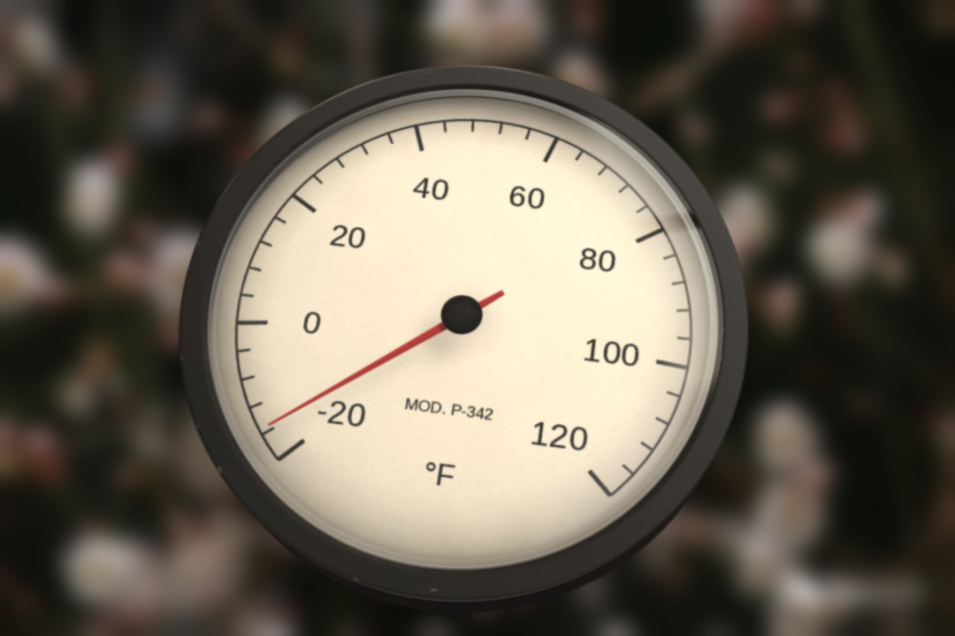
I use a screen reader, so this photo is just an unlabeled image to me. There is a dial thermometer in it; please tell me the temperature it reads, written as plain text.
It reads -16 °F
